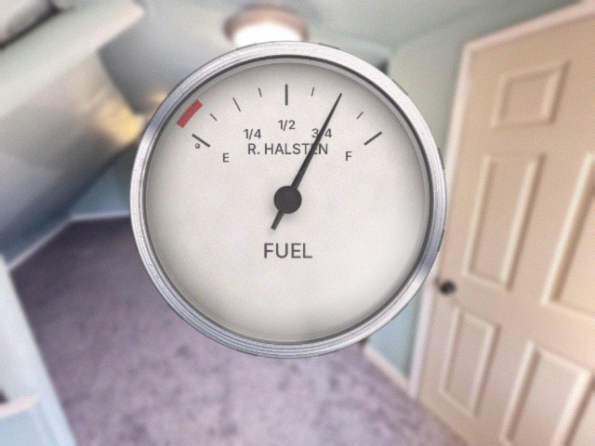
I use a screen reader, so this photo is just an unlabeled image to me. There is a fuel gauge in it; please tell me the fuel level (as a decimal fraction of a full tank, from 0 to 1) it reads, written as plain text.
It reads 0.75
